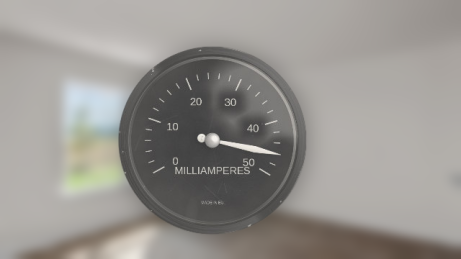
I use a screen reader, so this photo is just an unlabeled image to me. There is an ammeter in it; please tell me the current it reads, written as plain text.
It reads 46 mA
